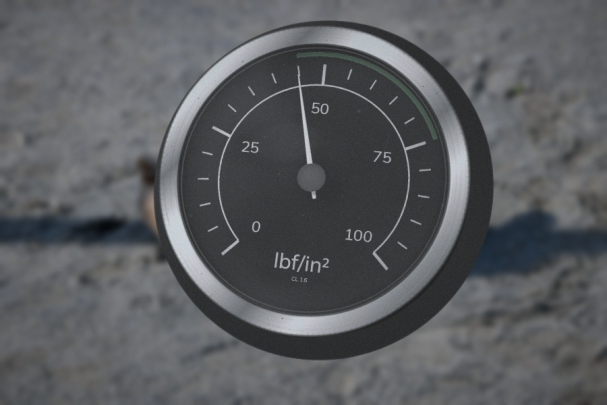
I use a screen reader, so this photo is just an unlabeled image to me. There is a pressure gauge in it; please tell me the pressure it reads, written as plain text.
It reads 45 psi
